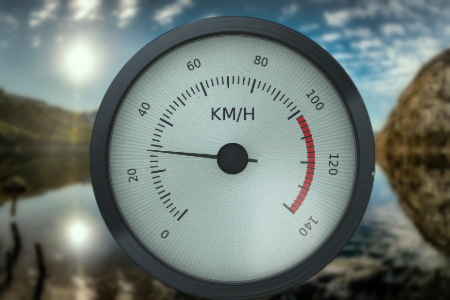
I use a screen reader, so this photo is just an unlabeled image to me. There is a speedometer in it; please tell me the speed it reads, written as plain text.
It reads 28 km/h
